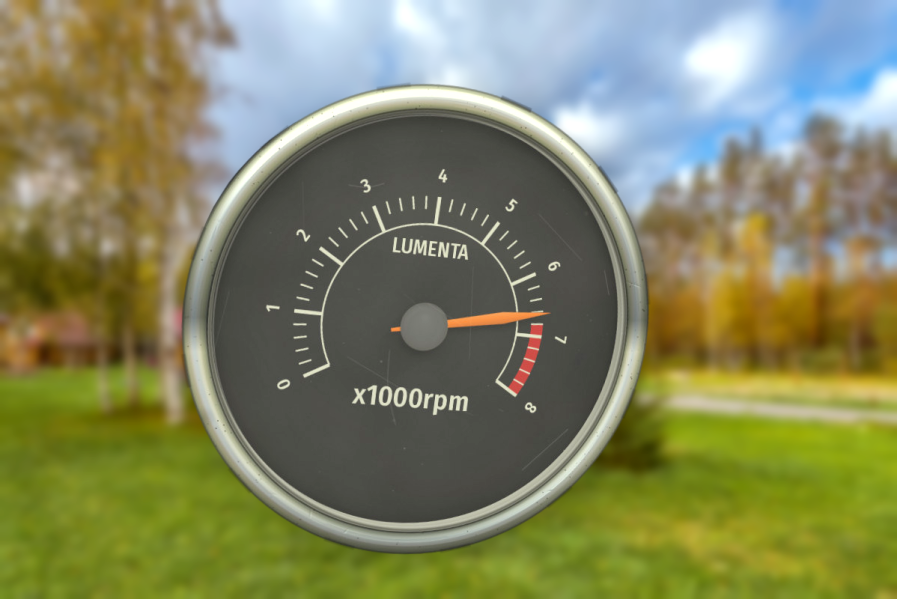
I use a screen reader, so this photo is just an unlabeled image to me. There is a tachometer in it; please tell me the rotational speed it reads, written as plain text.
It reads 6600 rpm
